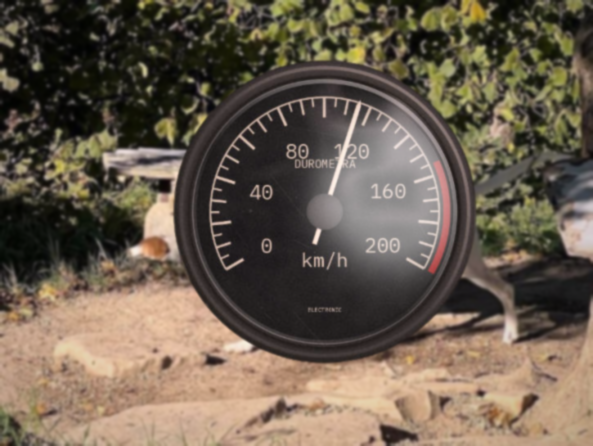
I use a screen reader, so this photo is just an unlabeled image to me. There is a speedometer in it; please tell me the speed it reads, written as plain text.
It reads 115 km/h
